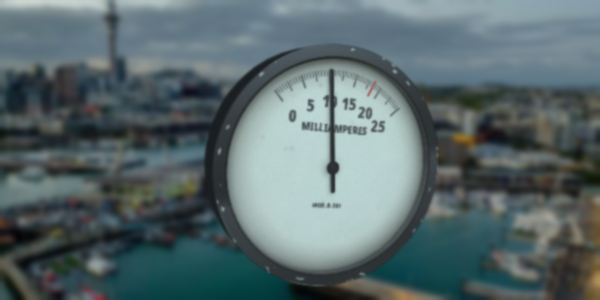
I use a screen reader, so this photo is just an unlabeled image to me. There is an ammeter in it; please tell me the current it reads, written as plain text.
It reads 10 mA
